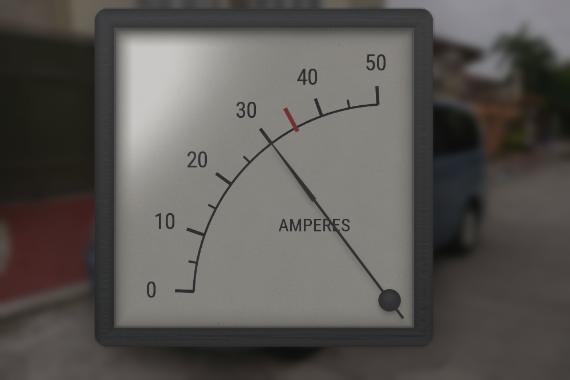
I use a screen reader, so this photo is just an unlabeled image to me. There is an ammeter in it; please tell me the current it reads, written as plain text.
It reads 30 A
